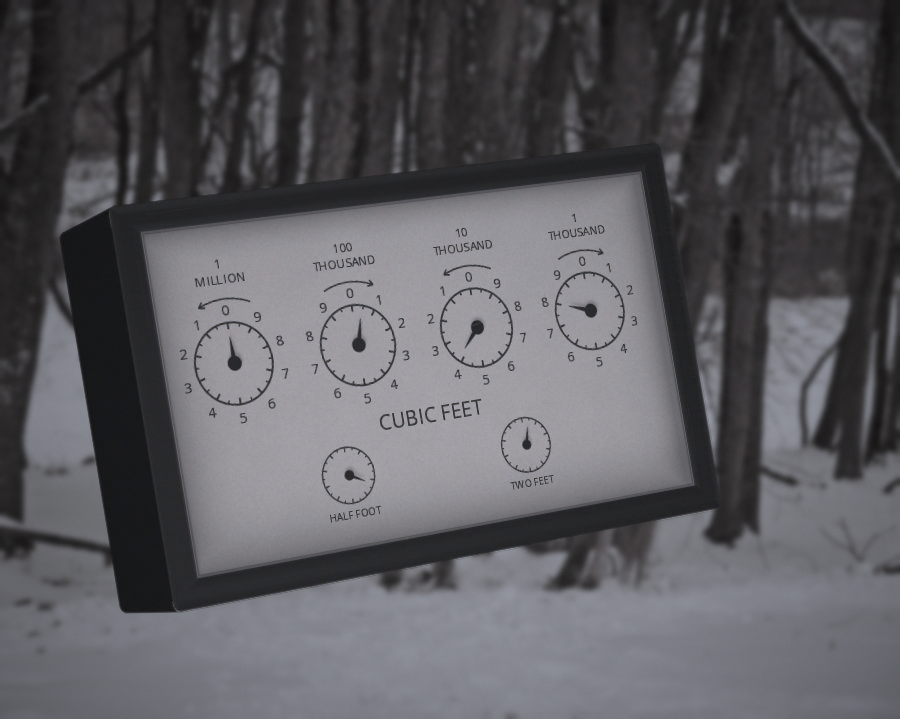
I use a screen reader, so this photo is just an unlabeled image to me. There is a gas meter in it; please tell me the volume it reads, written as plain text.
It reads 3800 ft³
